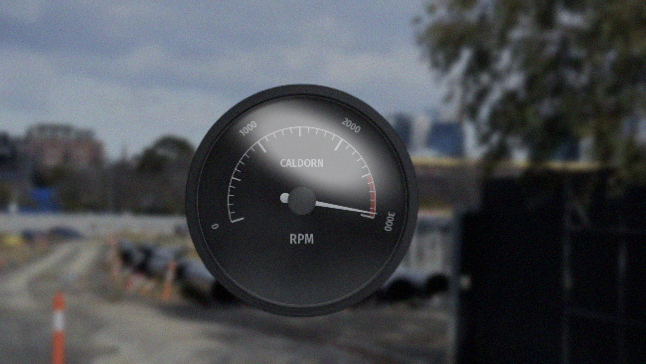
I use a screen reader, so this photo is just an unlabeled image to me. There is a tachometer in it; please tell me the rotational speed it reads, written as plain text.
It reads 2950 rpm
